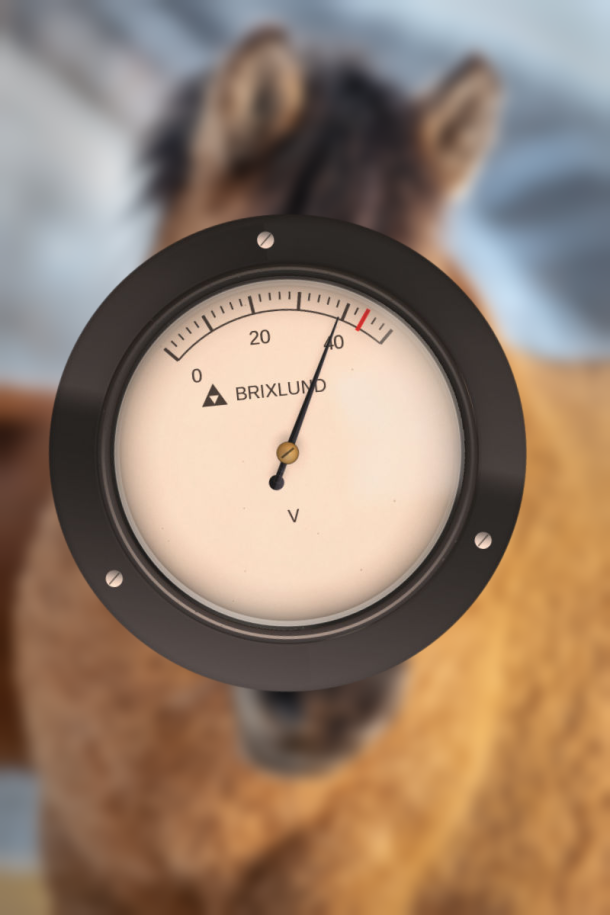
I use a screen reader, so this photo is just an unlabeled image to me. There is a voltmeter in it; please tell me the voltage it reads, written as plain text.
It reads 39 V
